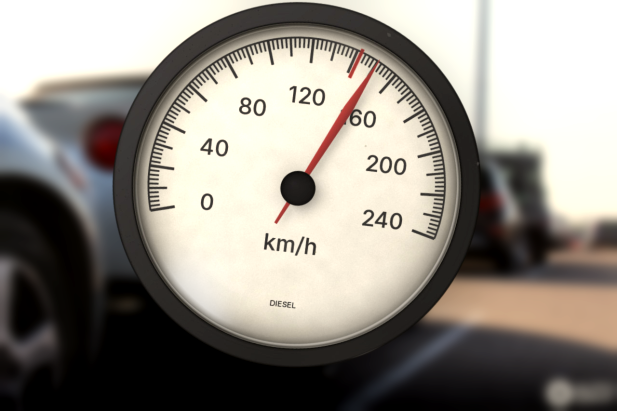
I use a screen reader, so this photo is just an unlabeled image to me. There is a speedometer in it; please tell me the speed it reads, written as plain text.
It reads 150 km/h
